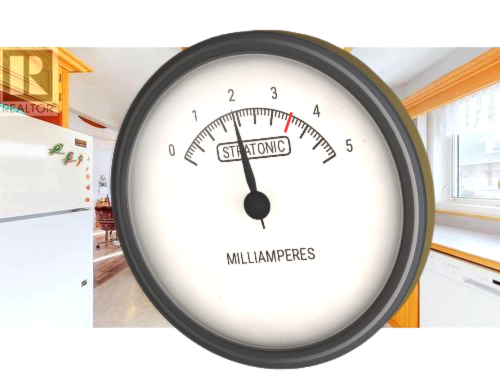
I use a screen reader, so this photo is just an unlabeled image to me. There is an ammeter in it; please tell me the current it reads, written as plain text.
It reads 2 mA
